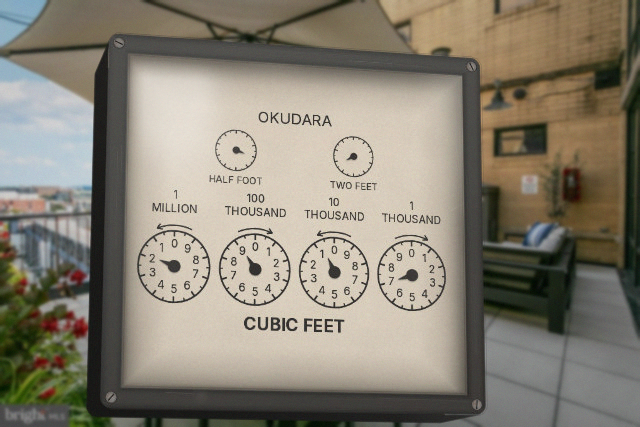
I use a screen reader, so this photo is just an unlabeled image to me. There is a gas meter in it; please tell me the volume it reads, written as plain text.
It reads 190700 ft³
